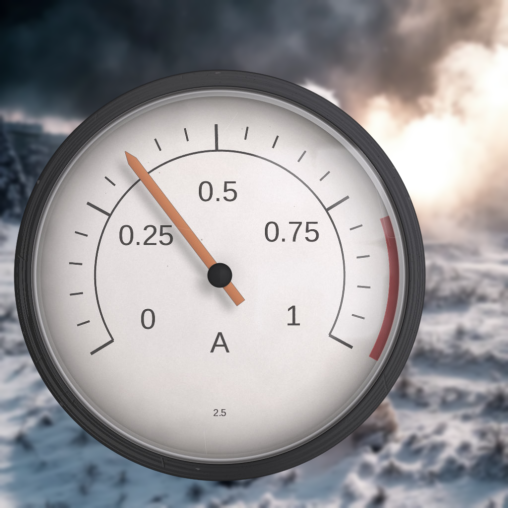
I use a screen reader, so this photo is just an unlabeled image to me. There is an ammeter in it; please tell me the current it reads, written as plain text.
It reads 0.35 A
